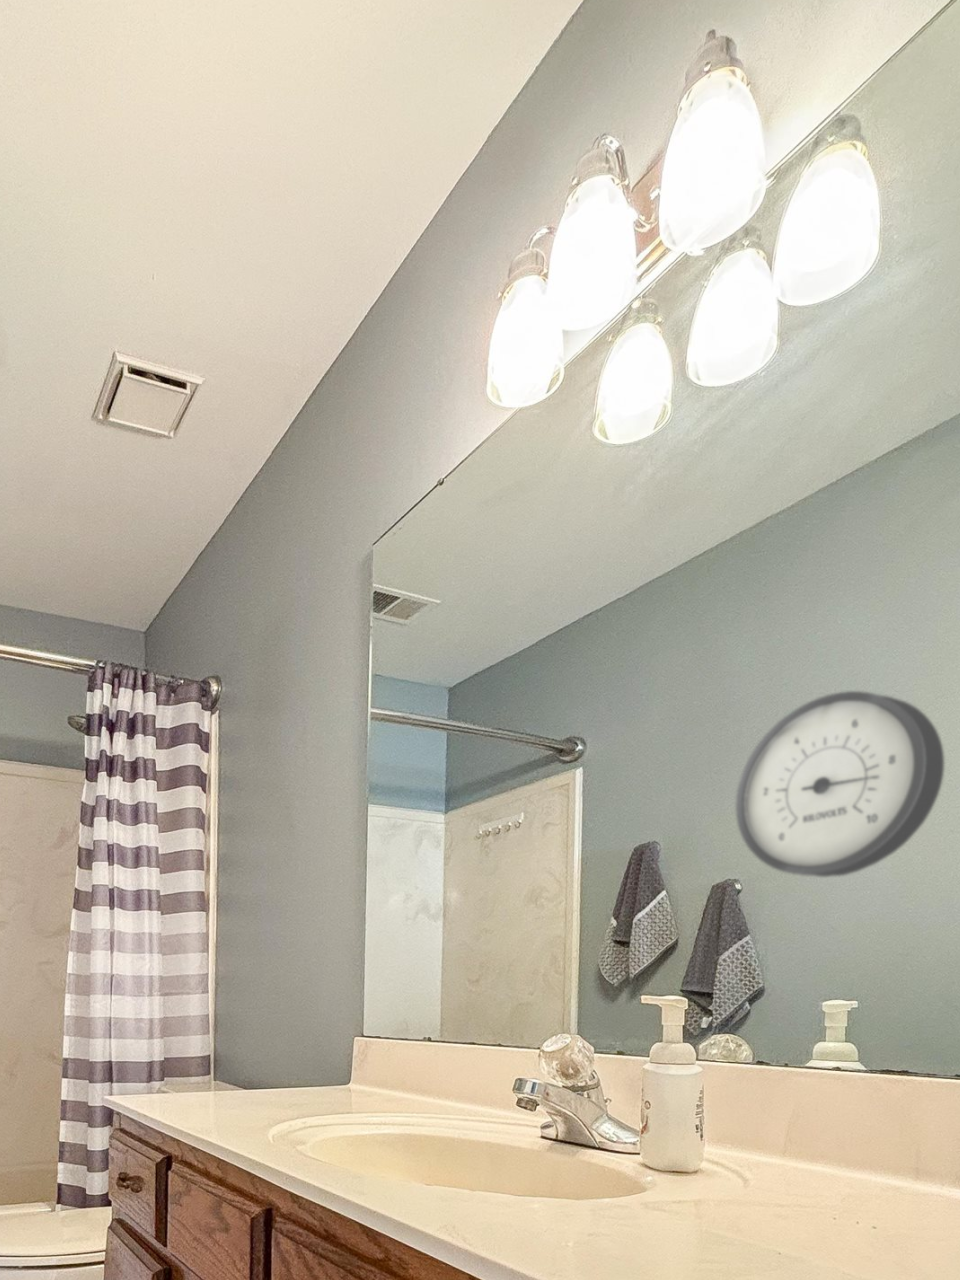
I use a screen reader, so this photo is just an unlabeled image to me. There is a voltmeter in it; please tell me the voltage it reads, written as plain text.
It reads 8.5 kV
